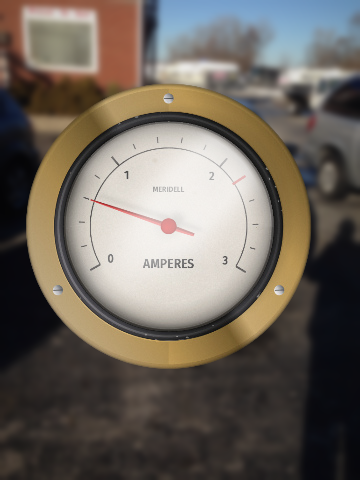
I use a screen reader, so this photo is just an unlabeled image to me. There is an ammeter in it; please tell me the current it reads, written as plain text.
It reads 0.6 A
